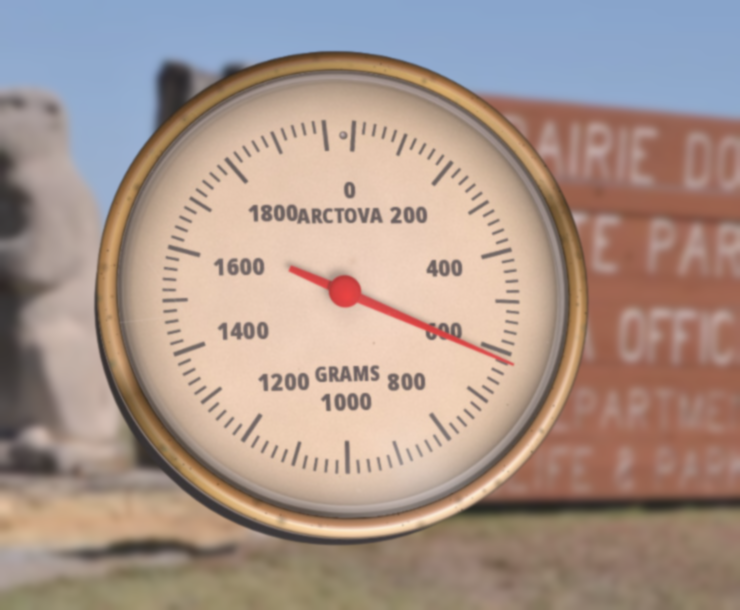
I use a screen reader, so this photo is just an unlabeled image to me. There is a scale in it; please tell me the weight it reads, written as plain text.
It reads 620 g
